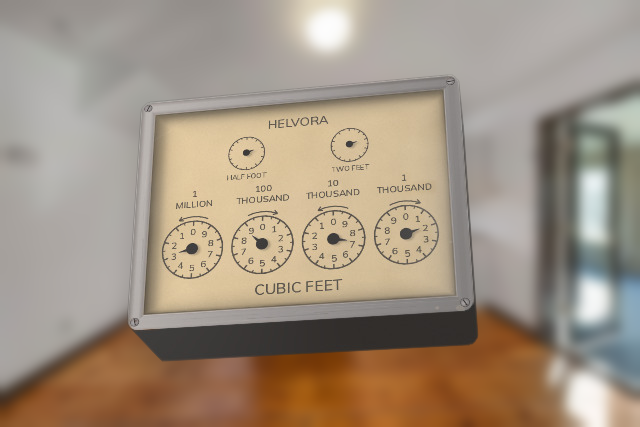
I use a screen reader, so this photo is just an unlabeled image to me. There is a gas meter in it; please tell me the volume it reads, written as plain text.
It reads 287200 ft³
